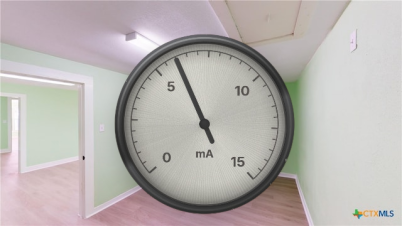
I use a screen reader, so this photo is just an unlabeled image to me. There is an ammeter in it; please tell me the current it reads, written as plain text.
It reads 6 mA
